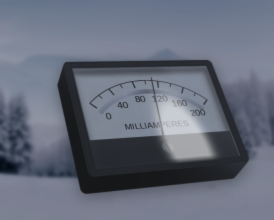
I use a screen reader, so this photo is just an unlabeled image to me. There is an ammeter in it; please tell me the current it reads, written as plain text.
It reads 110 mA
